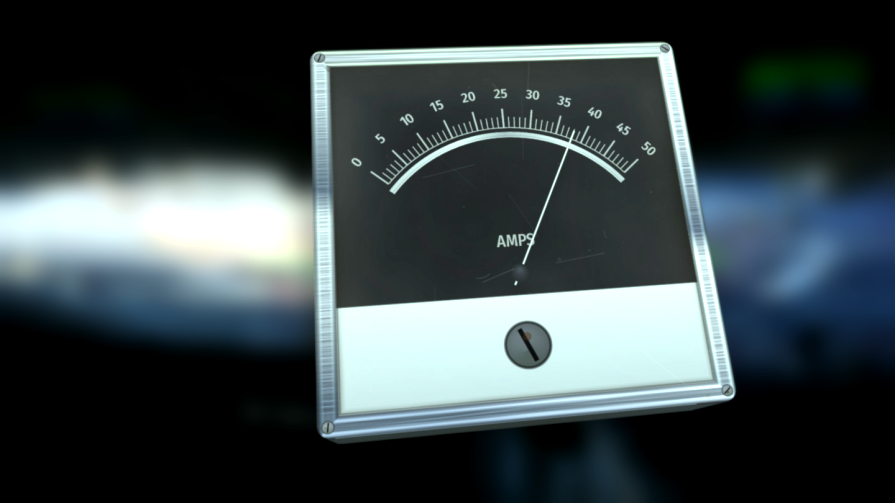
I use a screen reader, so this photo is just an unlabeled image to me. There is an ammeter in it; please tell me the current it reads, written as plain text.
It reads 38 A
